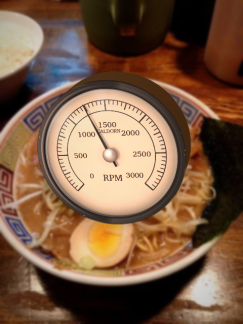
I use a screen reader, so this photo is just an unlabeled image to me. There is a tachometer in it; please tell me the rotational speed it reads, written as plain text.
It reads 1250 rpm
